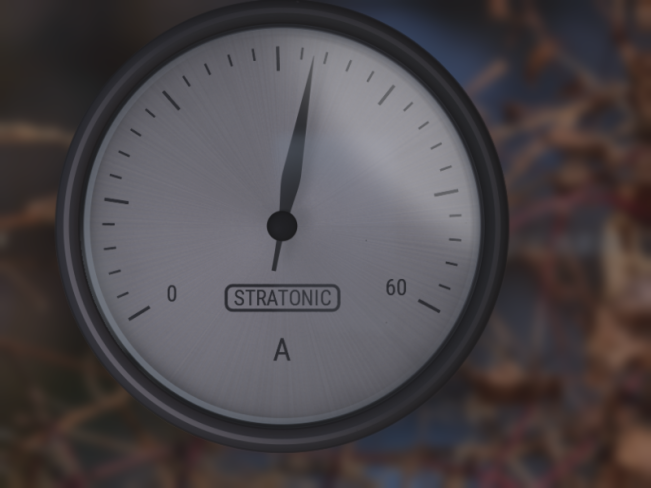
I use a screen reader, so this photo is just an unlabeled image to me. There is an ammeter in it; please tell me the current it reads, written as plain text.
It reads 33 A
